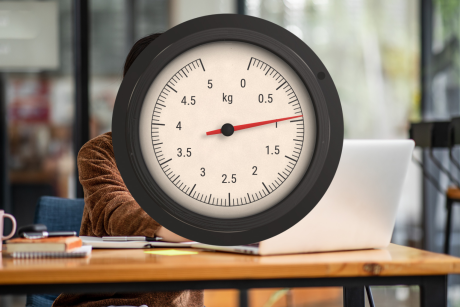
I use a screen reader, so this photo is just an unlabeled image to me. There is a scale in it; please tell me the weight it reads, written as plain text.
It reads 0.95 kg
